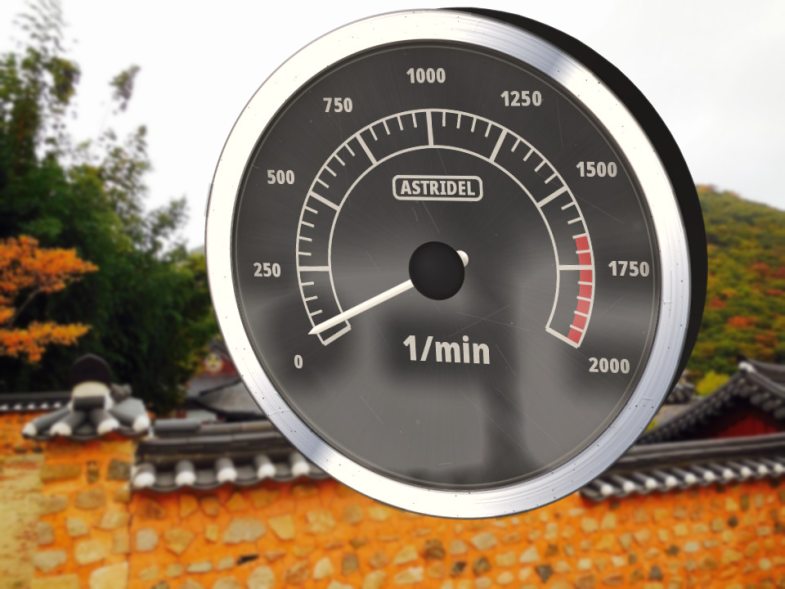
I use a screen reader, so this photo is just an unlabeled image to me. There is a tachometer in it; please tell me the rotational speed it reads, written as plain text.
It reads 50 rpm
